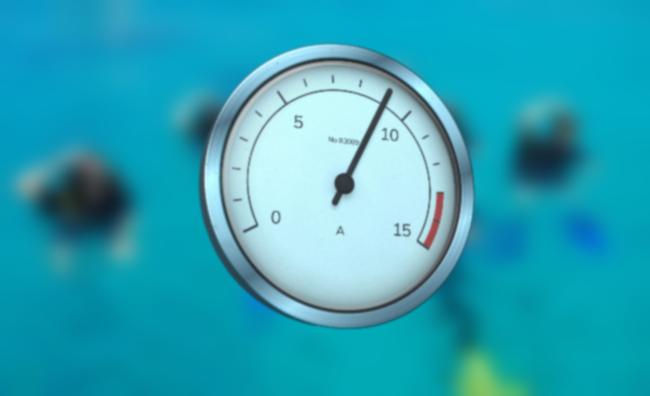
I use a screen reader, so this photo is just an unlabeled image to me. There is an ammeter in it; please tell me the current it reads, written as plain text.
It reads 9 A
